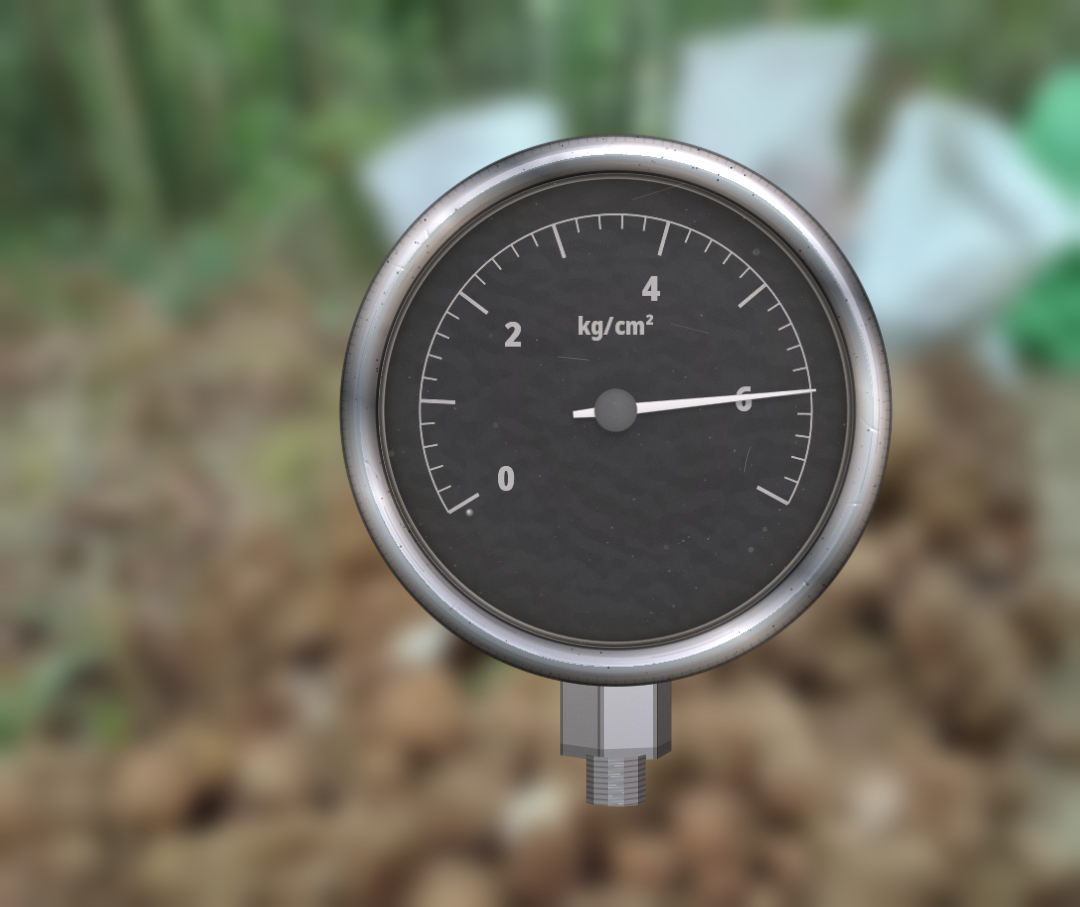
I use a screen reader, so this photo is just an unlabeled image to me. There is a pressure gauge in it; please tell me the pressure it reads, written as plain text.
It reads 6 kg/cm²
